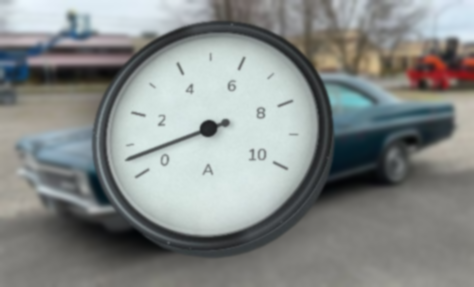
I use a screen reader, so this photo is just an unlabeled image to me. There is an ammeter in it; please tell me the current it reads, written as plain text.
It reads 0.5 A
